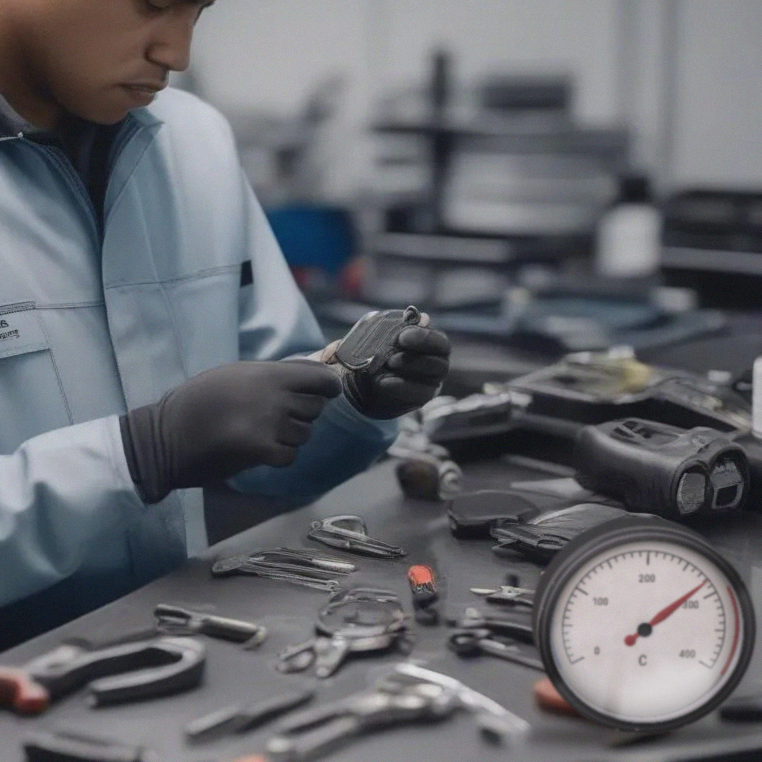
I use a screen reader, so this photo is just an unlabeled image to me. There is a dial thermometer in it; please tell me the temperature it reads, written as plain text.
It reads 280 °C
